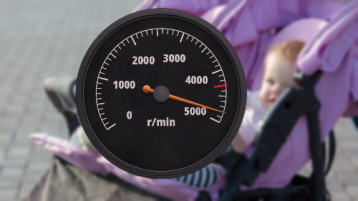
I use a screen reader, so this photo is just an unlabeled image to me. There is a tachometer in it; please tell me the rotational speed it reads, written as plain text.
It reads 4800 rpm
